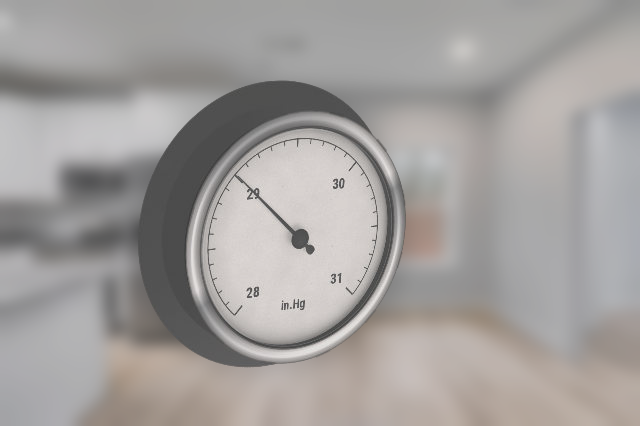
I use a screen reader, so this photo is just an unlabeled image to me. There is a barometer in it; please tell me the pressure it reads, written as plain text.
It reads 29 inHg
